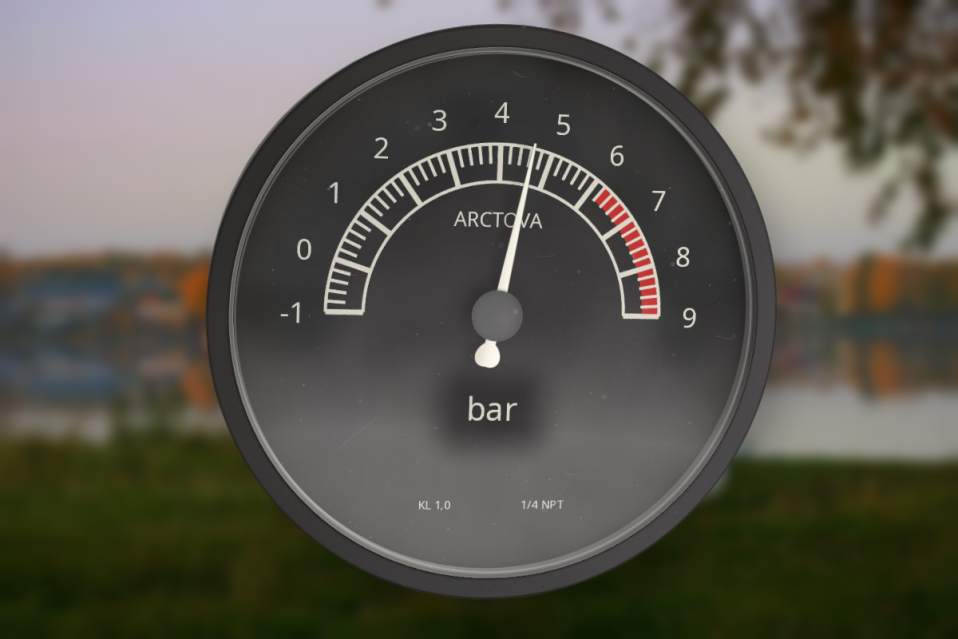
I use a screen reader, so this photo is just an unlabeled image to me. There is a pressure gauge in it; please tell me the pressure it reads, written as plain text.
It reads 4.6 bar
